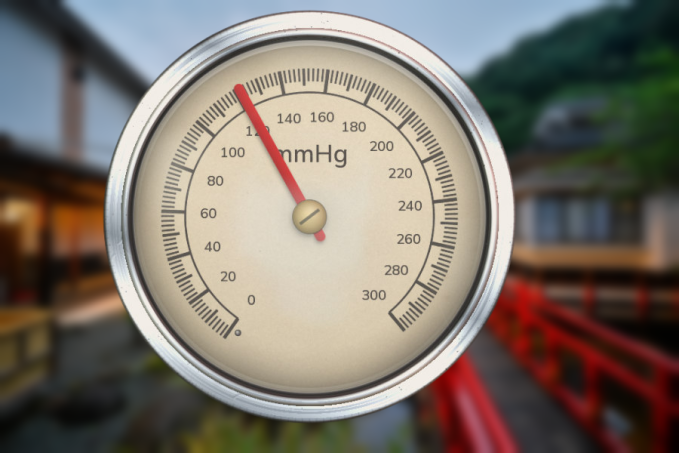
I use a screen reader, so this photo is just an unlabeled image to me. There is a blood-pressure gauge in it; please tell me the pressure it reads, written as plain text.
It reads 122 mmHg
